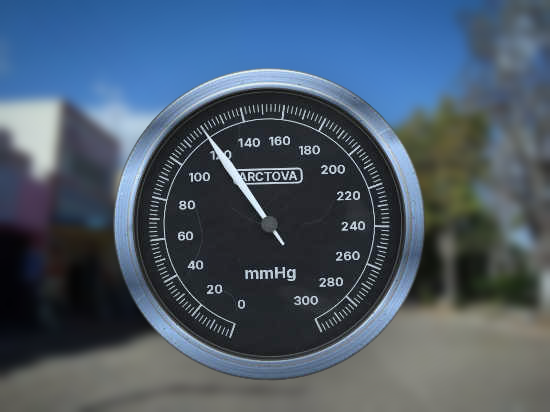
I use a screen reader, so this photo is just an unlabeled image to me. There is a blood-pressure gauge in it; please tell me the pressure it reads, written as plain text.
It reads 120 mmHg
